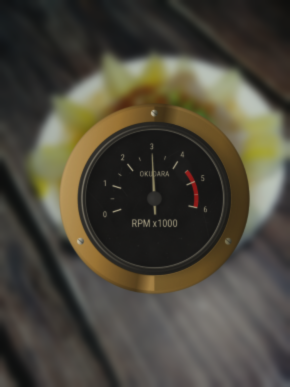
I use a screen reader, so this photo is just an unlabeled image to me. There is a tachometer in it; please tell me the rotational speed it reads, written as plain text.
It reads 3000 rpm
